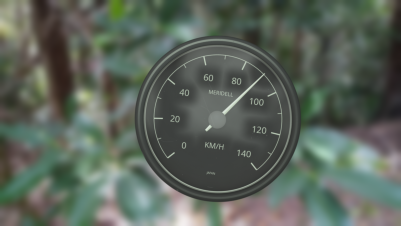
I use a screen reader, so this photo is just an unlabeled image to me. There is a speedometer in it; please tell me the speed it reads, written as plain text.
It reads 90 km/h
